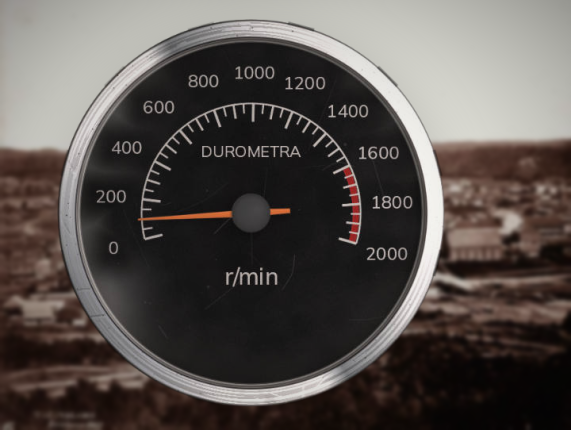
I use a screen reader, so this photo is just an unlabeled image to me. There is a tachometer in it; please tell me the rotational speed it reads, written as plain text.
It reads 100 rpm
